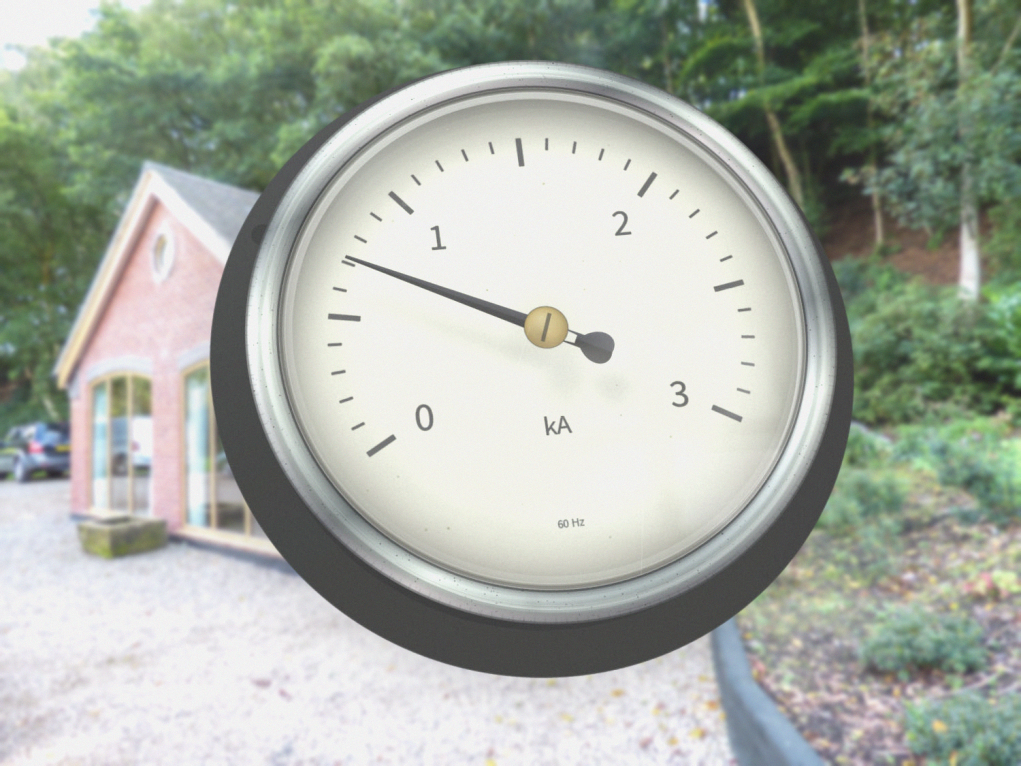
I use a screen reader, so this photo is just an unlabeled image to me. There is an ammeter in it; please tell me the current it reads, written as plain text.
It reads 0.7 kA
